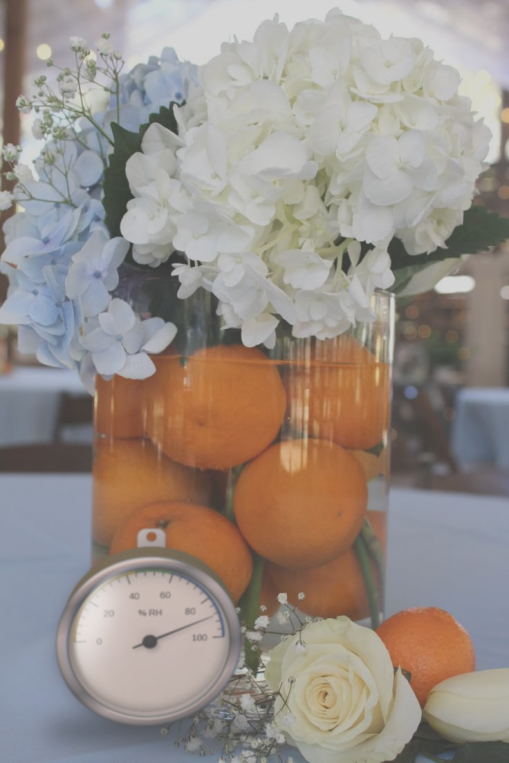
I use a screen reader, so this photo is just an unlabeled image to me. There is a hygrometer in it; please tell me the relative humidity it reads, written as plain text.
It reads 88 %
